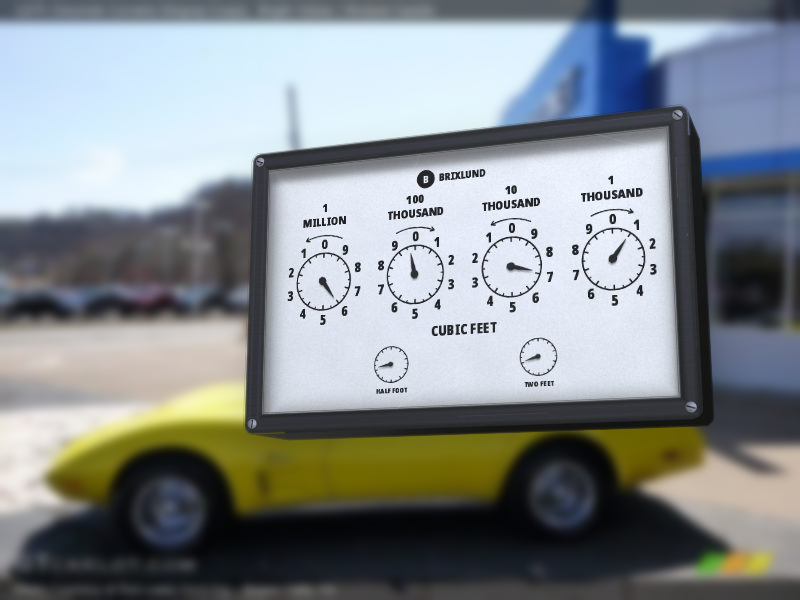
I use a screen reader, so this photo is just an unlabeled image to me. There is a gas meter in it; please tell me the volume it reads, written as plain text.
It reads 597100 ft³
